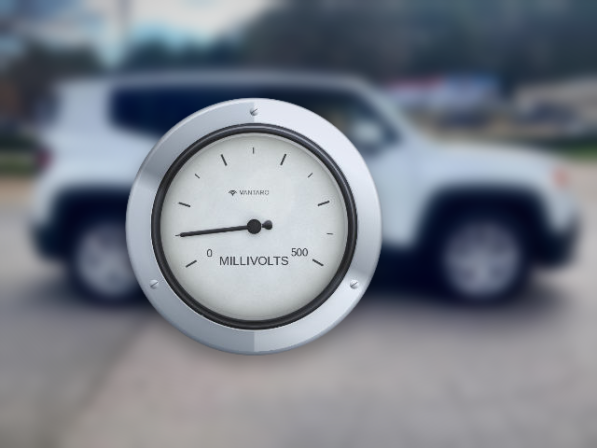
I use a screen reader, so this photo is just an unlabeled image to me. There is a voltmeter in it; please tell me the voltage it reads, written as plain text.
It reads 50 mV
